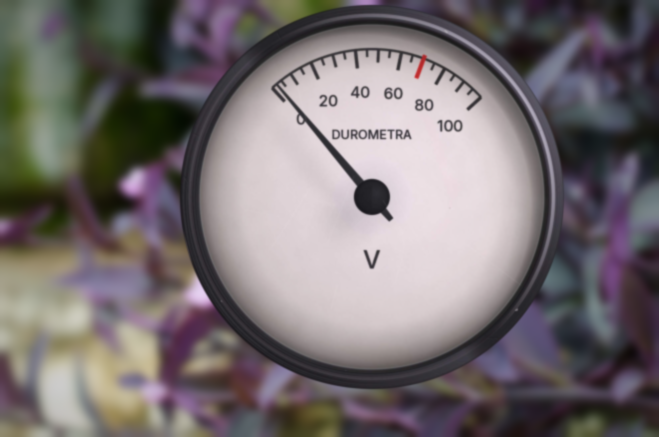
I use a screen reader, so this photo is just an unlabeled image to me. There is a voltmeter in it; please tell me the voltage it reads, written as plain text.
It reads 2.5 V
